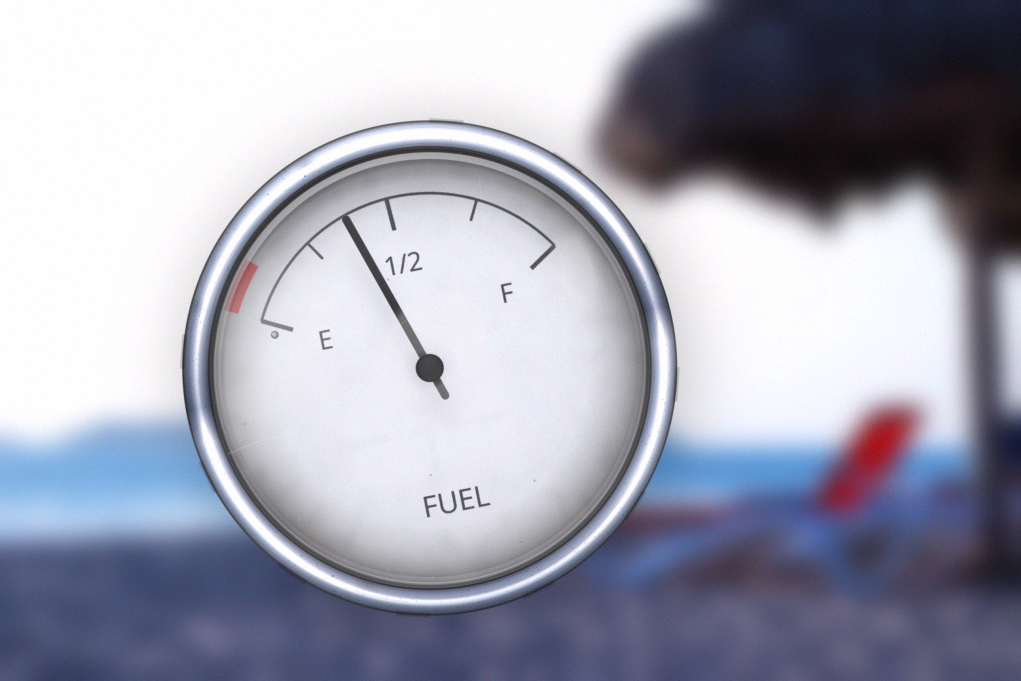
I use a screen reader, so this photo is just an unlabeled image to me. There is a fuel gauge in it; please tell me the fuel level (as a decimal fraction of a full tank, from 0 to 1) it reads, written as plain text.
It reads 0.375
